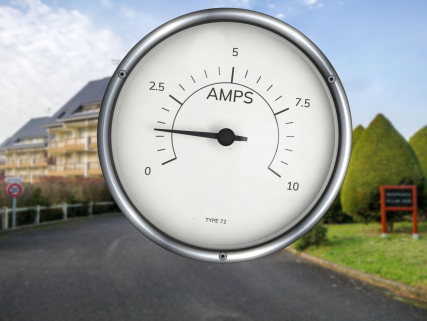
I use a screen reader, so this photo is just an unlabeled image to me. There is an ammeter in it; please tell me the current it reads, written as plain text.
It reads 1.25 A
